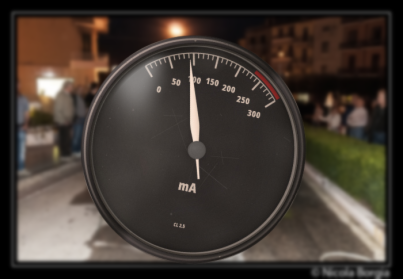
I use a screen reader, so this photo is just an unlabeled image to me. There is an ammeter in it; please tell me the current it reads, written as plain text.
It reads 90 mA
